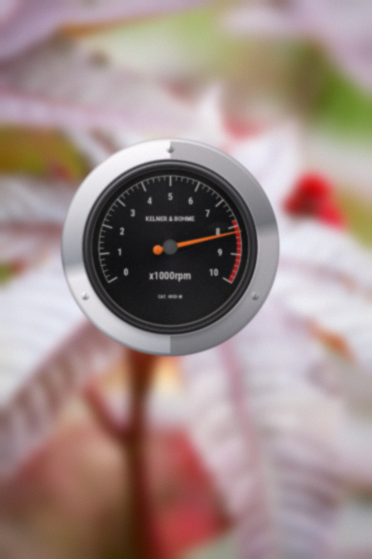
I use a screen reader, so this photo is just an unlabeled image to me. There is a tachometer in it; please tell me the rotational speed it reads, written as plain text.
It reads 8200 rpm
